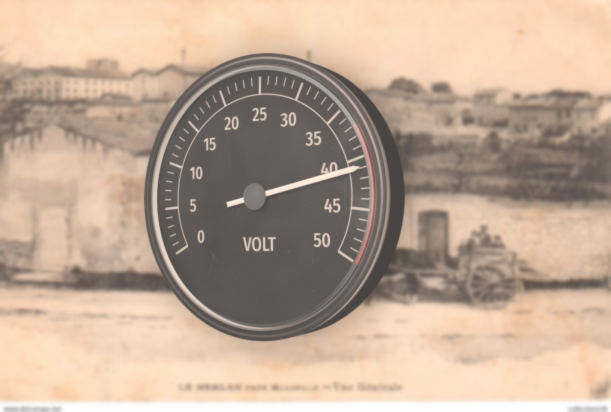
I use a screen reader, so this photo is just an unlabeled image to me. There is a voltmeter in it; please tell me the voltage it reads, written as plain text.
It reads 41 V
